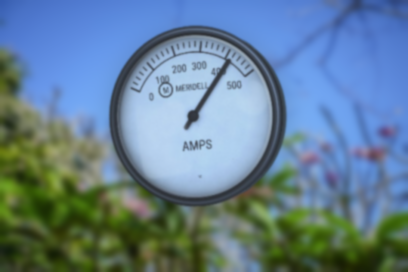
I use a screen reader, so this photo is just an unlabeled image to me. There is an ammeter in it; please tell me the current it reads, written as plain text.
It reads 420 A
